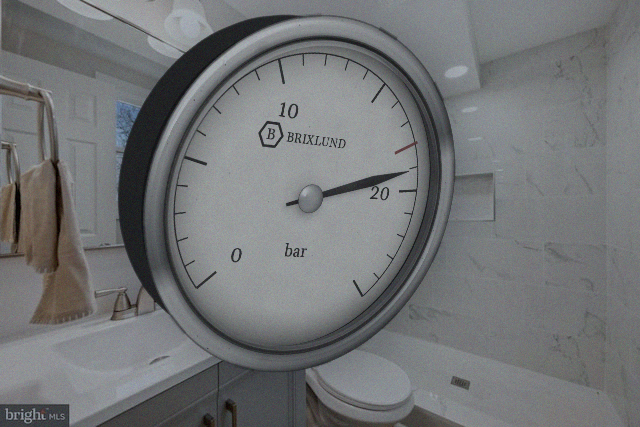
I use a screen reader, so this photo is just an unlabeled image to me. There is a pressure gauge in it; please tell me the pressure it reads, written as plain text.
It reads 19 bar
